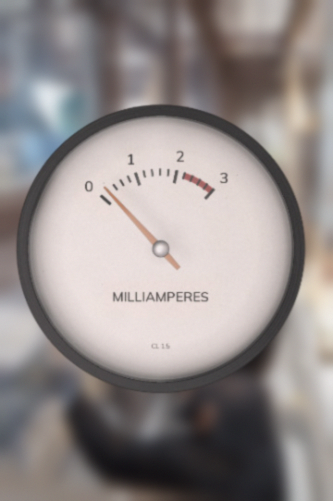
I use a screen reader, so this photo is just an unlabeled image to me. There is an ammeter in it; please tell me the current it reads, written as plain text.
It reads 0.2 mA
